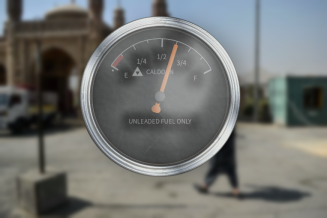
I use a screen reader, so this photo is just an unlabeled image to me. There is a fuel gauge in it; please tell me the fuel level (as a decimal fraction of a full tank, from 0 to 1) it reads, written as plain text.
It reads 0.625
